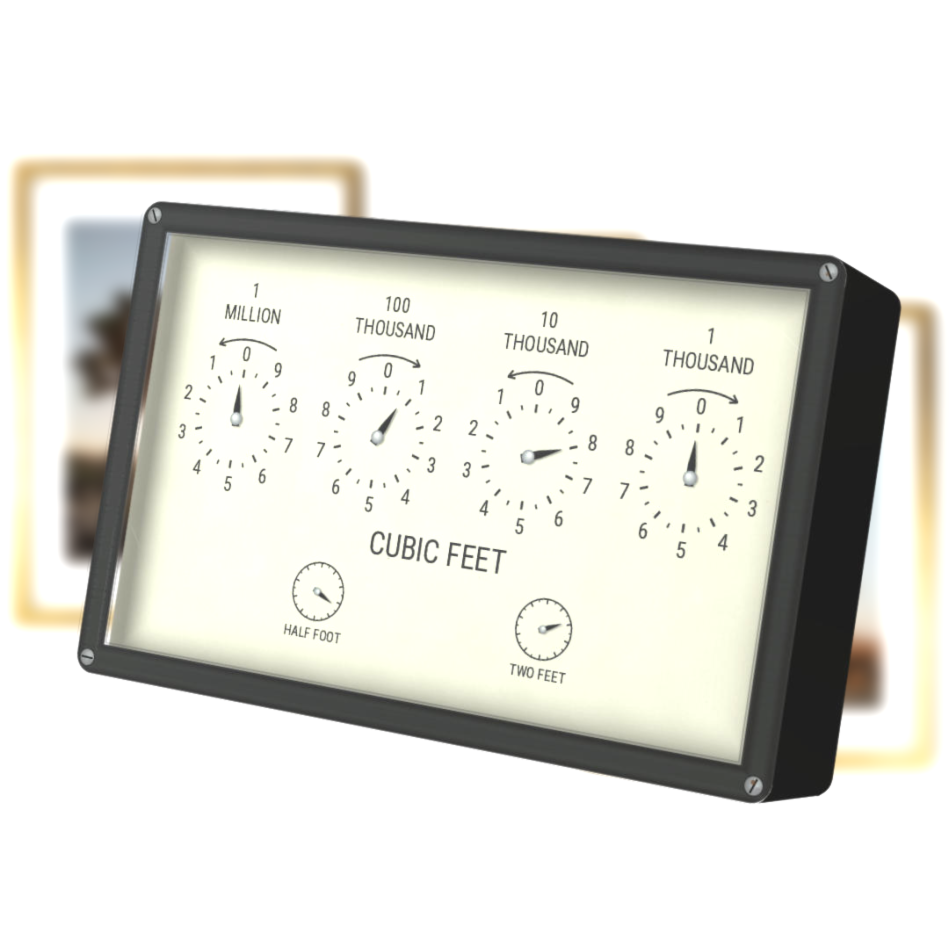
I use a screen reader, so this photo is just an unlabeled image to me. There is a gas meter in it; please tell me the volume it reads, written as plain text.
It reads 8000 ft³
